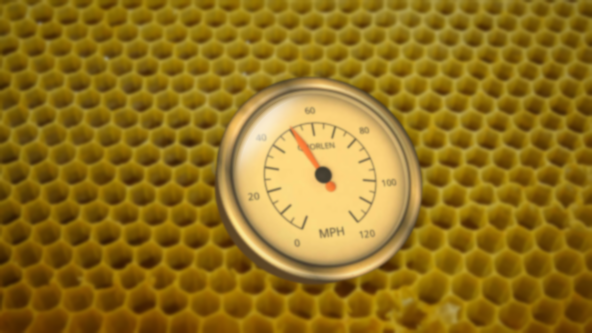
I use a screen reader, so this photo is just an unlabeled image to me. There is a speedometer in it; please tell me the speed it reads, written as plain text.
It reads 50 mph
